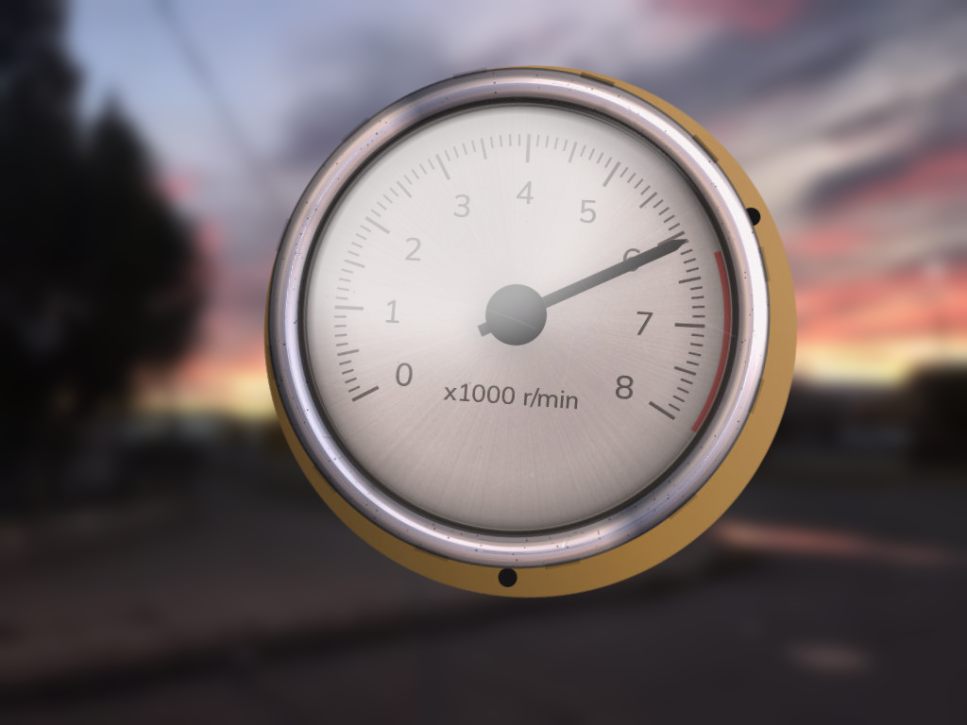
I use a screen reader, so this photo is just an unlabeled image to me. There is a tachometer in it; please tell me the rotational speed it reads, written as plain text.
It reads 6100 rpm
